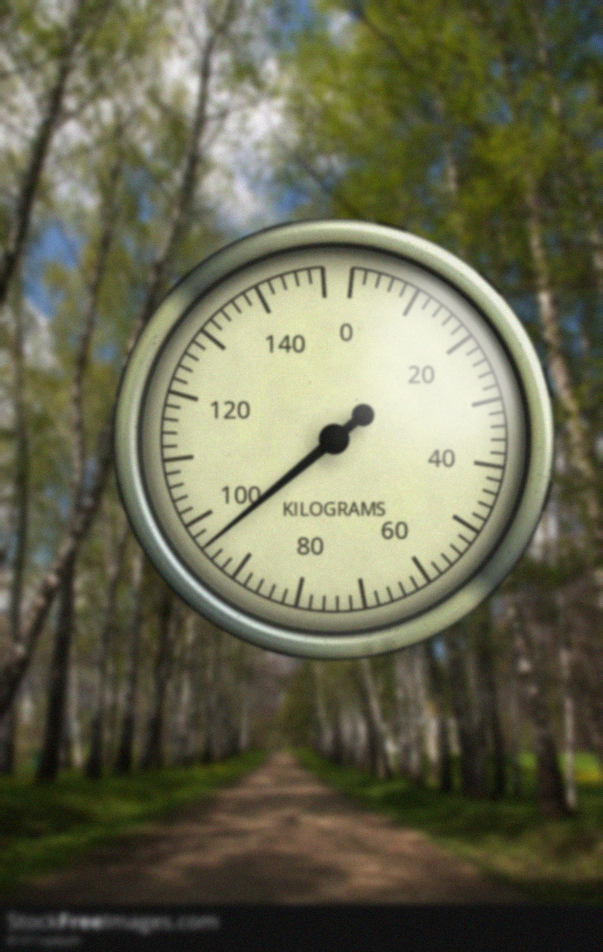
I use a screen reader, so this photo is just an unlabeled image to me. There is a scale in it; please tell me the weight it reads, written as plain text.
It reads 96 kg
